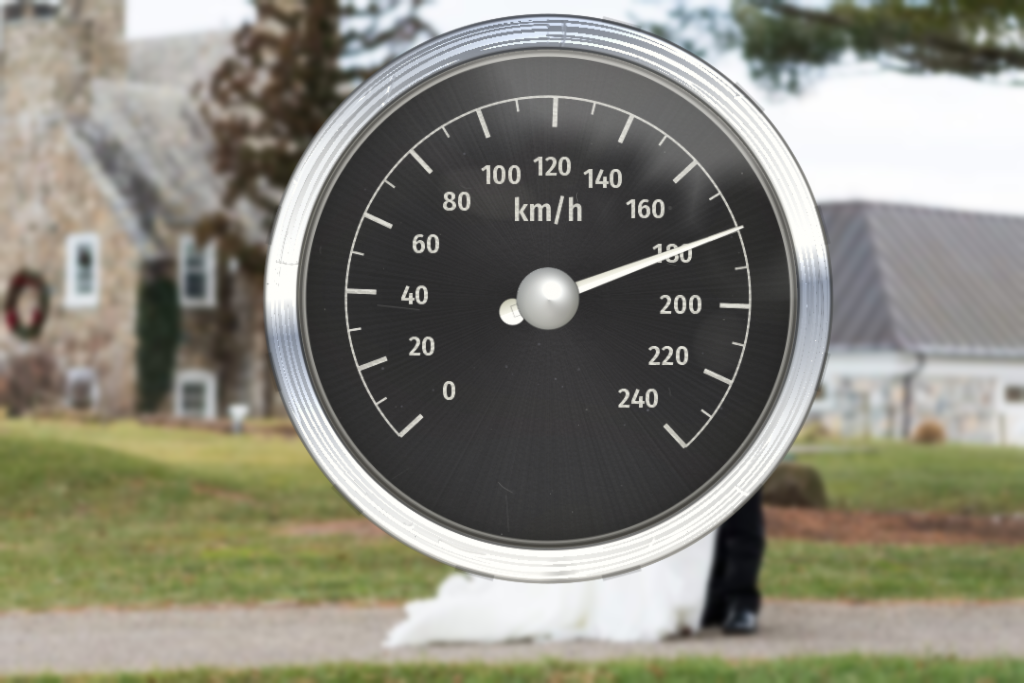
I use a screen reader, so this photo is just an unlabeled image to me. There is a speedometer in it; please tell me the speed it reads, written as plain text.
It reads 180 km/h
